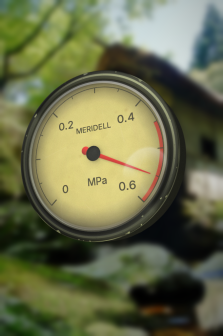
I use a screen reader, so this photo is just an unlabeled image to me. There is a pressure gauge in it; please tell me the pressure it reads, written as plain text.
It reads 0.55 MPa
